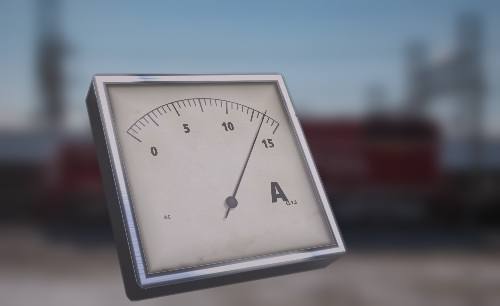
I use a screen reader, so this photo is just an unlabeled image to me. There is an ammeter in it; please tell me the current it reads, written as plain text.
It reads 13.5 A
